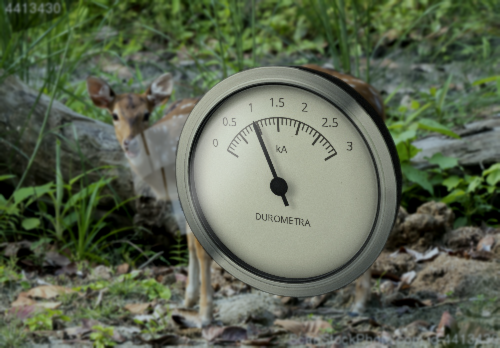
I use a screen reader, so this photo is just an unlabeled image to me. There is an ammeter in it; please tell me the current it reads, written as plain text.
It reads 1 kA
